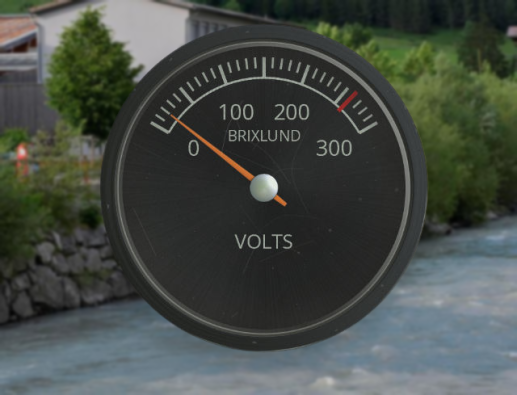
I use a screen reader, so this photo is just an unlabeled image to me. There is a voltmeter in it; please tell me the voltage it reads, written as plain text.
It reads 20 V
